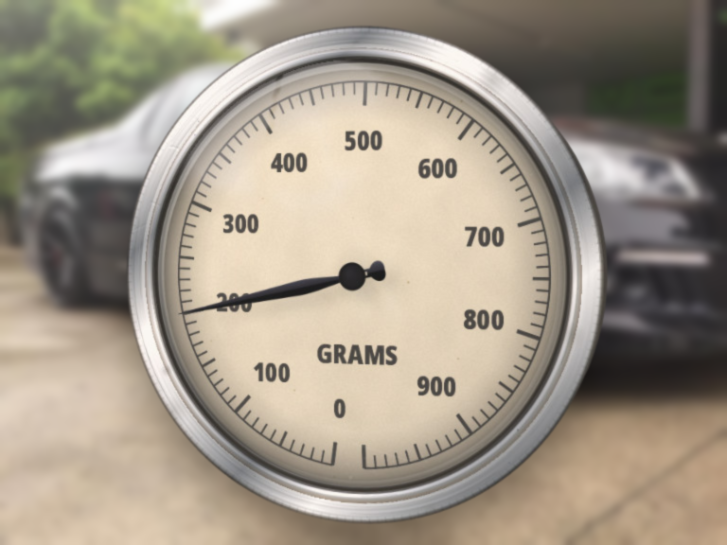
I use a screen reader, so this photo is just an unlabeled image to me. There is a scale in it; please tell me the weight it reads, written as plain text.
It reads 200 g
